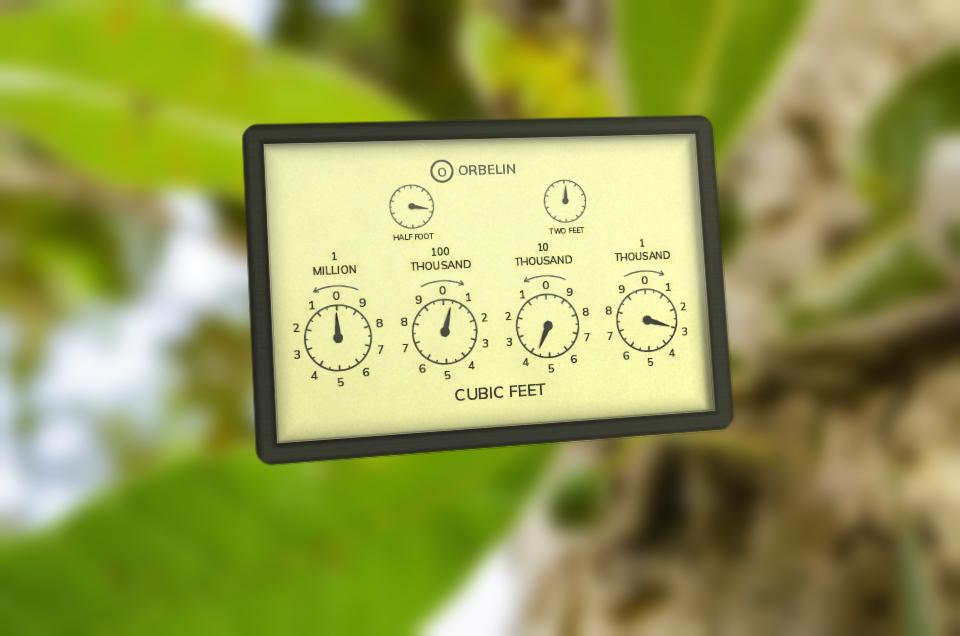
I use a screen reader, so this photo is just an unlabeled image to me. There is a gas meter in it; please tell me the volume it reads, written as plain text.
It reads 4300 ft³
